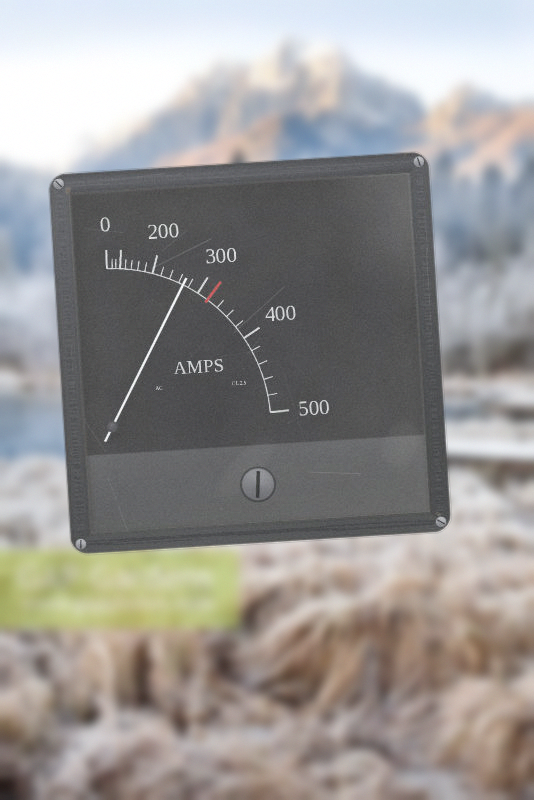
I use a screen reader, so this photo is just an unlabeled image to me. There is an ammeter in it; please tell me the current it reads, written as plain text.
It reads 270 A
